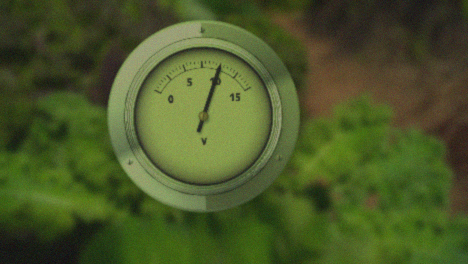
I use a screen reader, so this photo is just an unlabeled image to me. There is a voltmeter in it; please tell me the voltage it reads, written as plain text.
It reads 10 V
